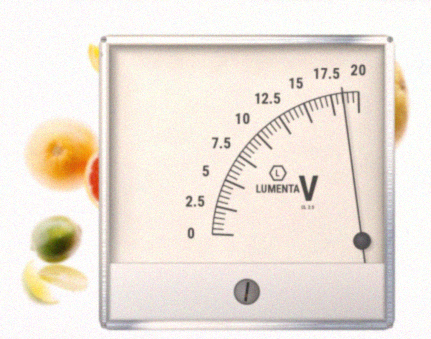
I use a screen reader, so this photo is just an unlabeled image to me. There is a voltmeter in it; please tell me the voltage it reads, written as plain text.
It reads 18.5 V
